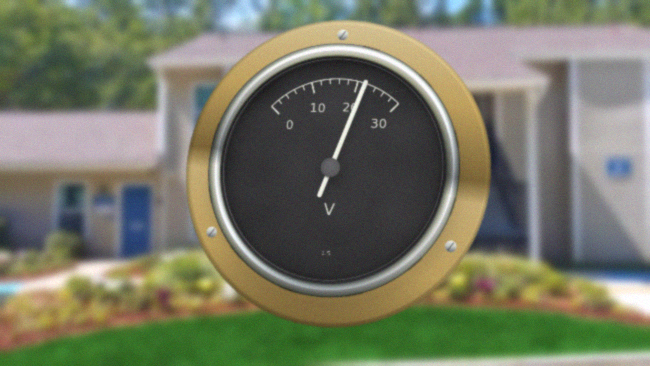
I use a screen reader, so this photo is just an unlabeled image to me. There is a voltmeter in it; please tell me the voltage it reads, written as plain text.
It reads 22 V
